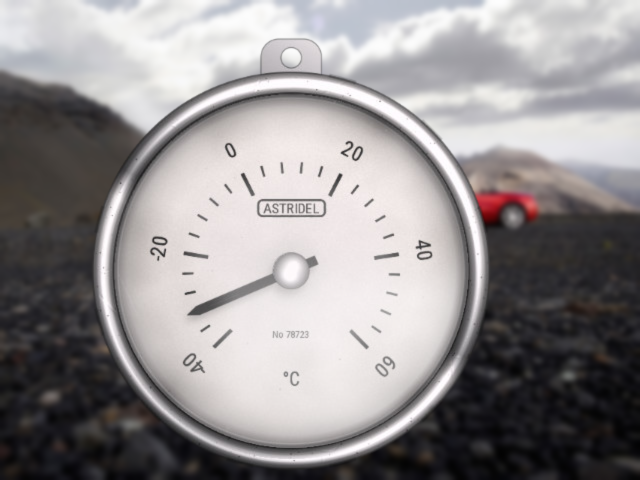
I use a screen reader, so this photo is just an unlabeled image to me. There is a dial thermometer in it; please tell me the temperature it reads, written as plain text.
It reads -32 °C
